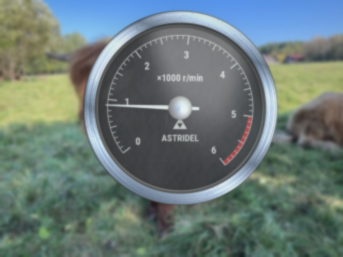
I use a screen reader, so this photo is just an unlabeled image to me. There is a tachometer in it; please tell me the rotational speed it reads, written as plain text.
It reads 900 rpm
